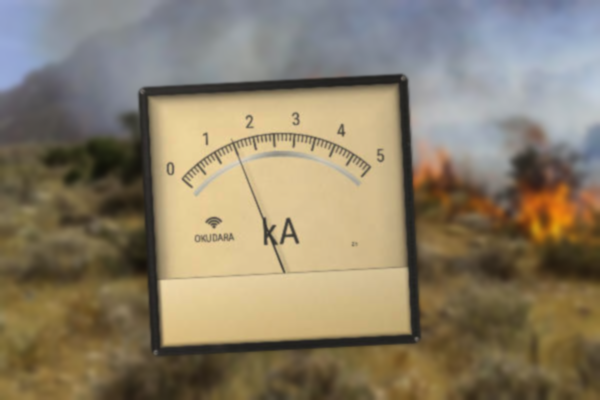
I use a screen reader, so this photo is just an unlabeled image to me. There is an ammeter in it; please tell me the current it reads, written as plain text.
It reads 1.5 kA
